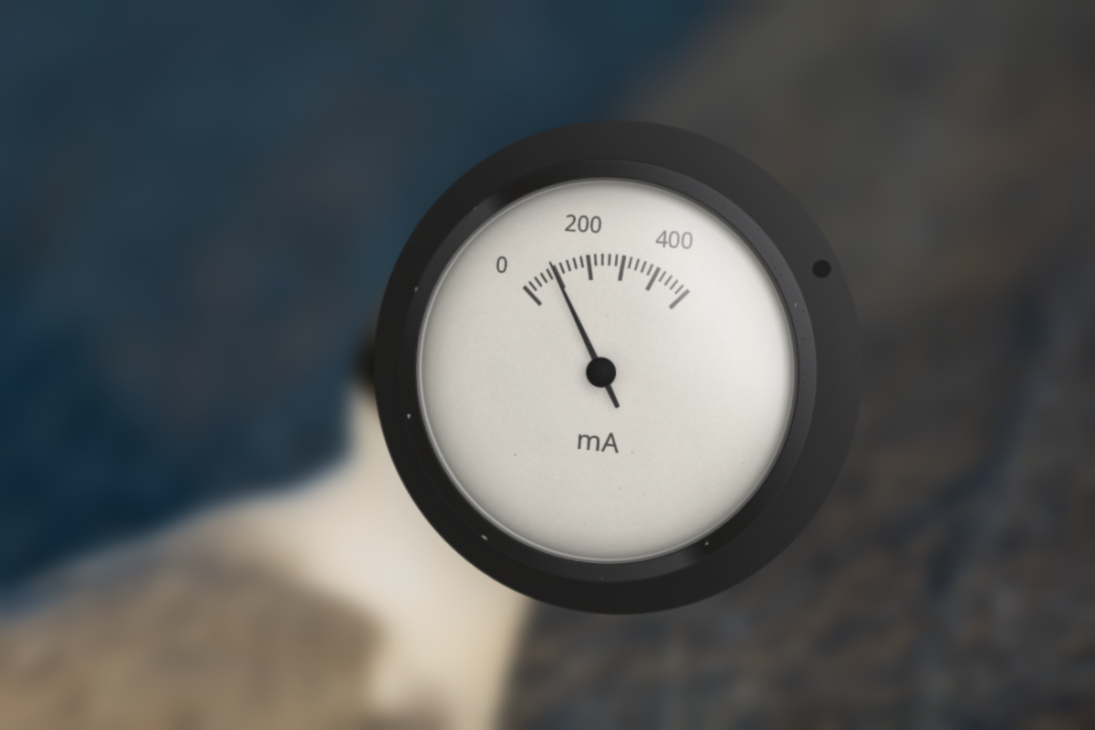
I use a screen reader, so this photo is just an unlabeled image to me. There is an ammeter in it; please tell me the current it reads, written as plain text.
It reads 100 mA
